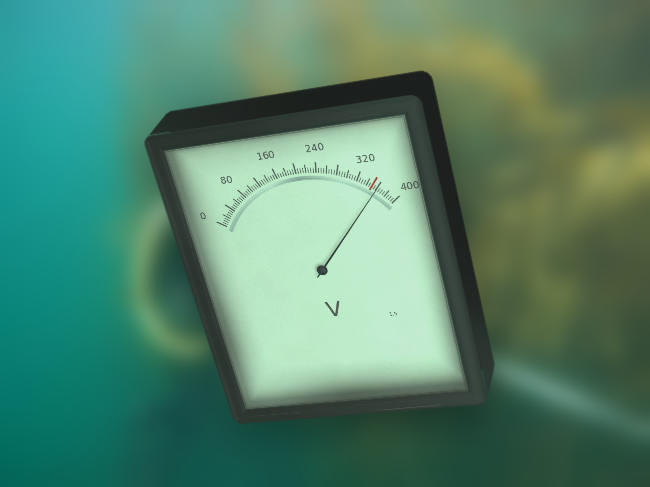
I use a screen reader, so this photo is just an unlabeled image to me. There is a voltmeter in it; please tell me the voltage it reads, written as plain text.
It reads 360 V
